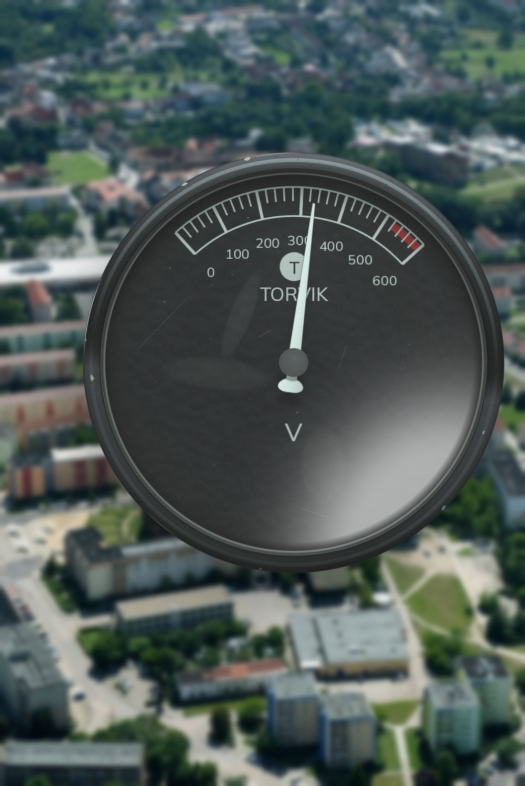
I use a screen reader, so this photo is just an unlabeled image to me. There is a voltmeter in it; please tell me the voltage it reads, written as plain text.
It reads 330 V
